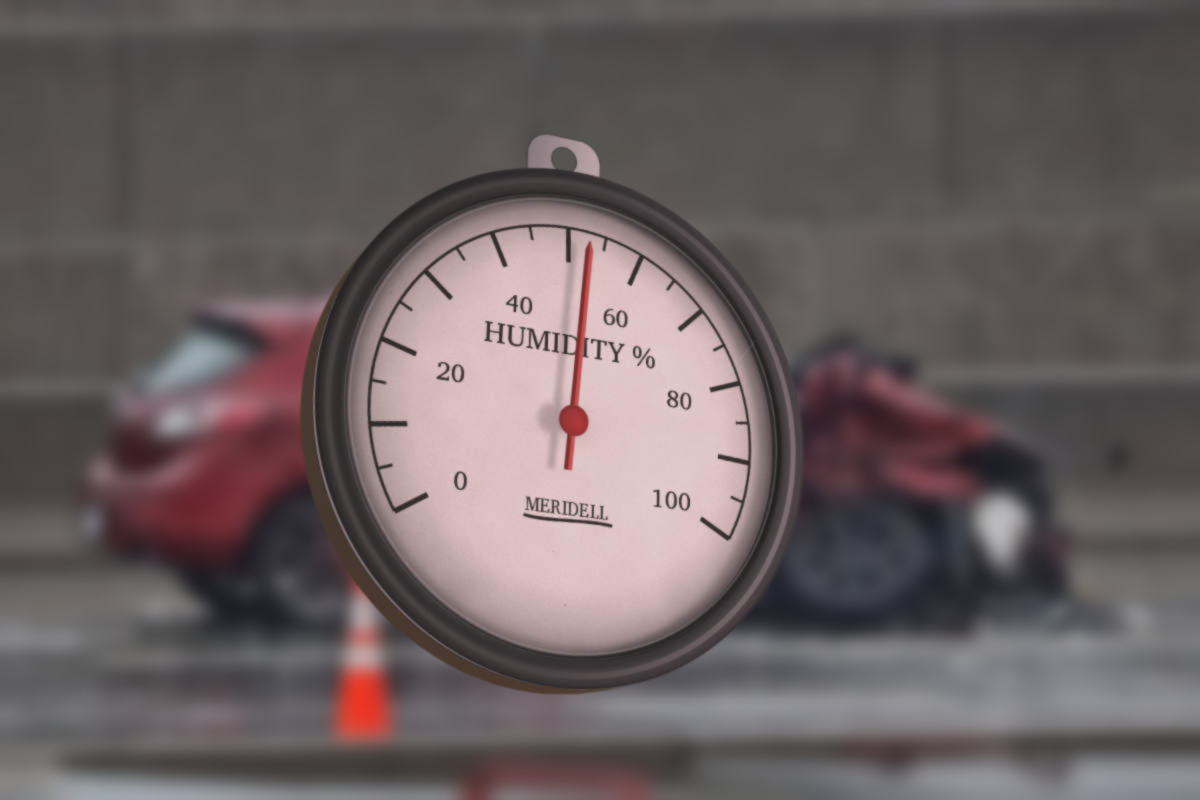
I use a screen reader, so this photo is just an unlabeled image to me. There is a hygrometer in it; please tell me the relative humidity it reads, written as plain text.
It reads 52.5 %
